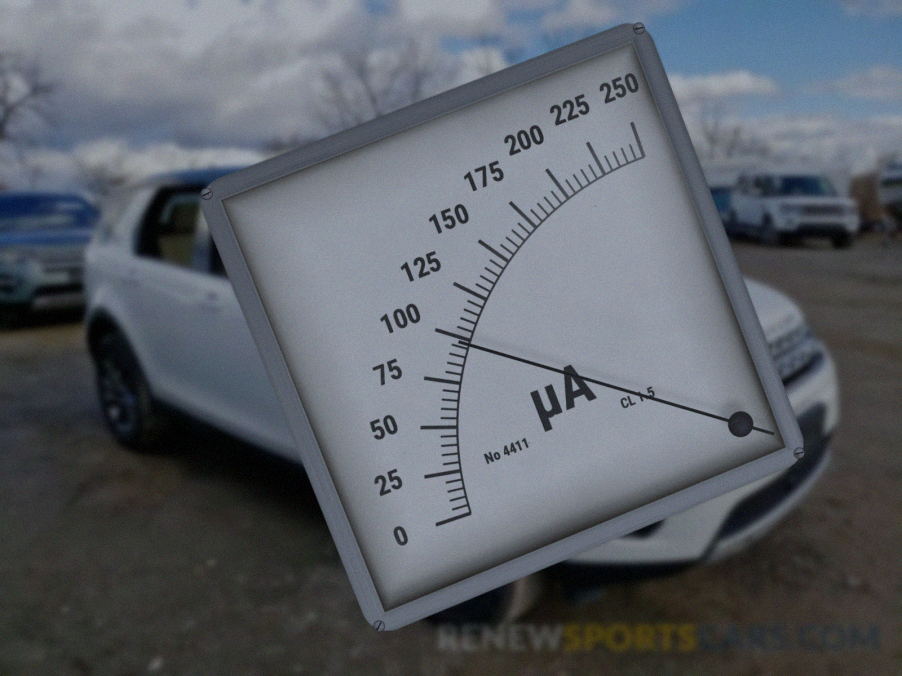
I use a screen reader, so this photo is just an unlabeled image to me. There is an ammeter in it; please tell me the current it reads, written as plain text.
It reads 97.5 µA
